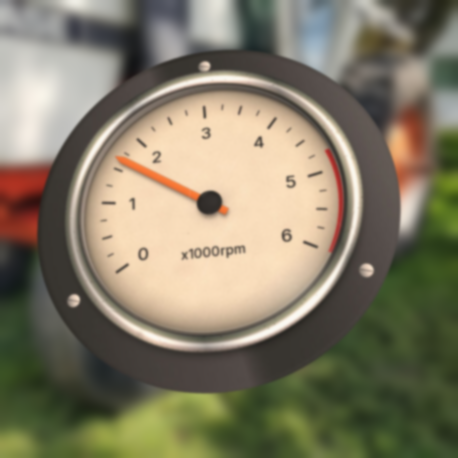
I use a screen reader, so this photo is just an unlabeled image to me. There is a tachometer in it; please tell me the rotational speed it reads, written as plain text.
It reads 1625 rpm
